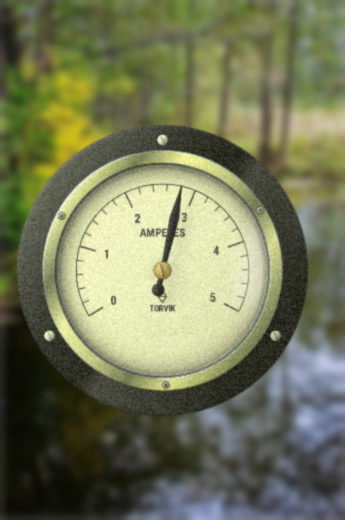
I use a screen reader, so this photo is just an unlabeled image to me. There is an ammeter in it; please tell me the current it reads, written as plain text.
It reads 2.8 A
